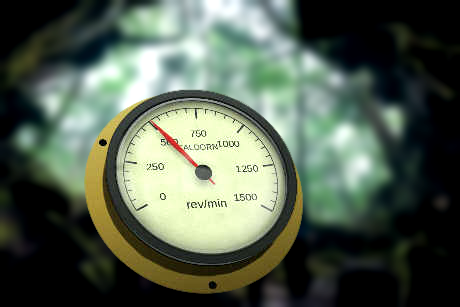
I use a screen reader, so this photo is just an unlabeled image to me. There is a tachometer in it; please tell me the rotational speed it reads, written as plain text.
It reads 500 rpm
